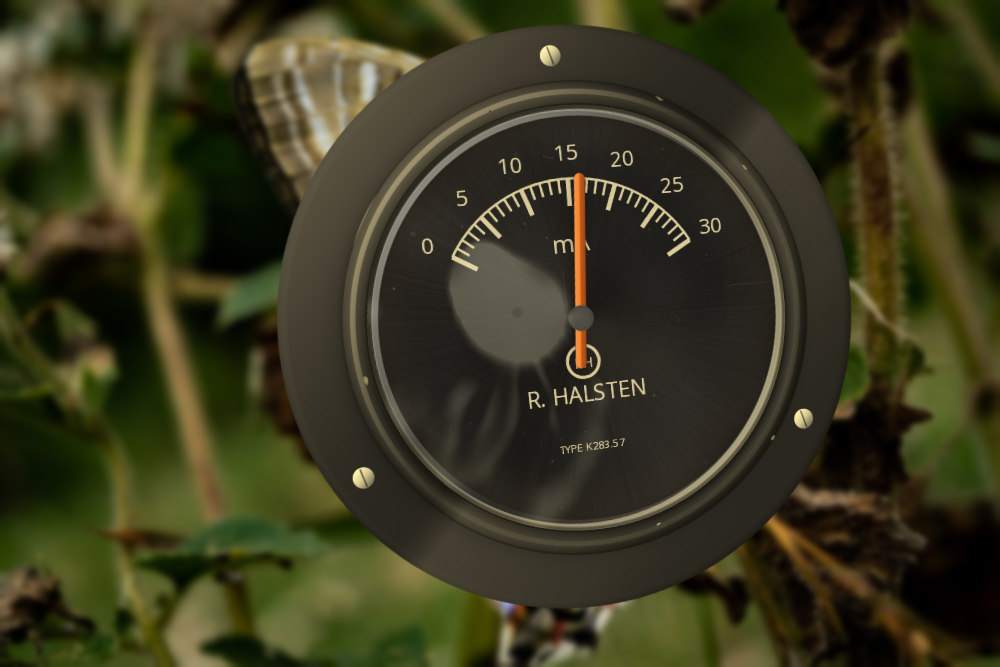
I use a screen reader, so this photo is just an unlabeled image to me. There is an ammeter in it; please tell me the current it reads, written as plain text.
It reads 16 mA
